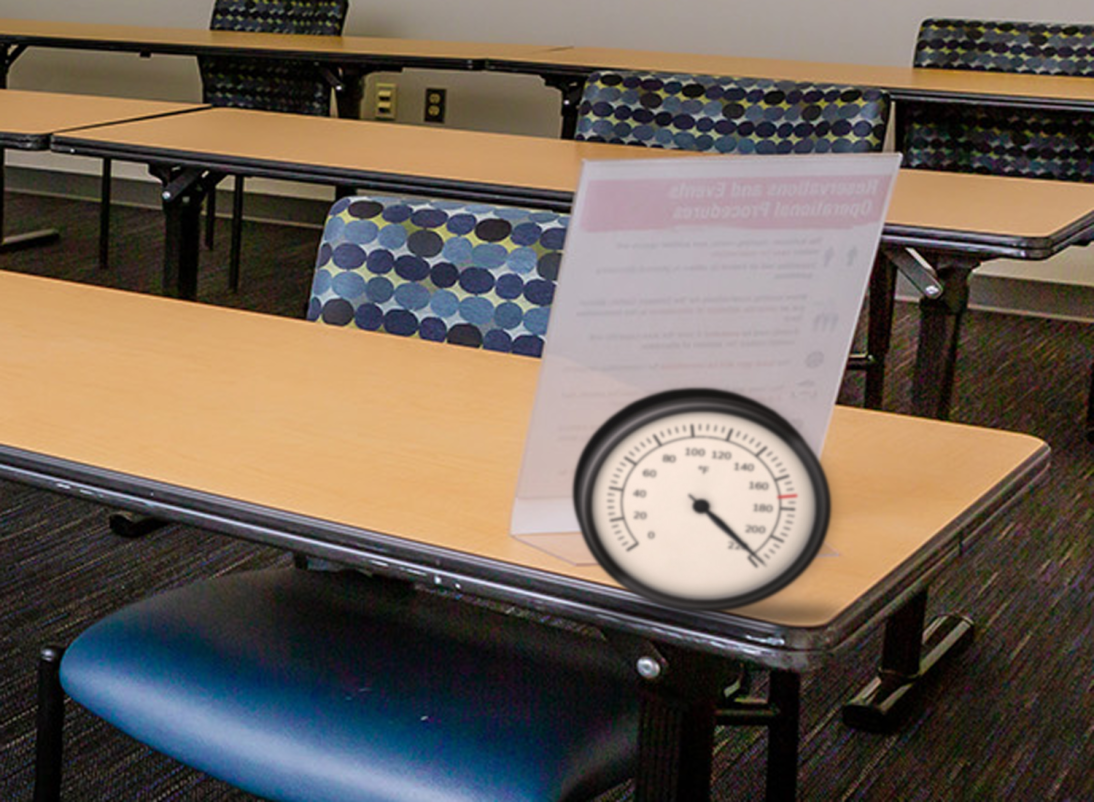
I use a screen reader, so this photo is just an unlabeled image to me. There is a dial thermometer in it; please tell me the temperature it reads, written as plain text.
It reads 216 °F
